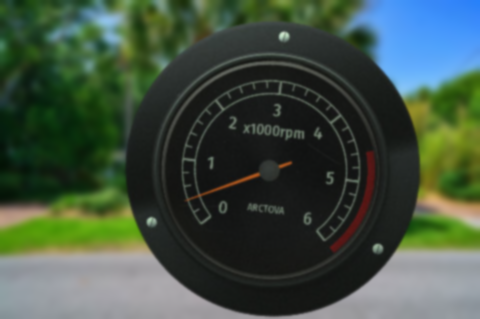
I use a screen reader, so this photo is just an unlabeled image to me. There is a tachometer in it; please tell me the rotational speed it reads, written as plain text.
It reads 400 rpm
